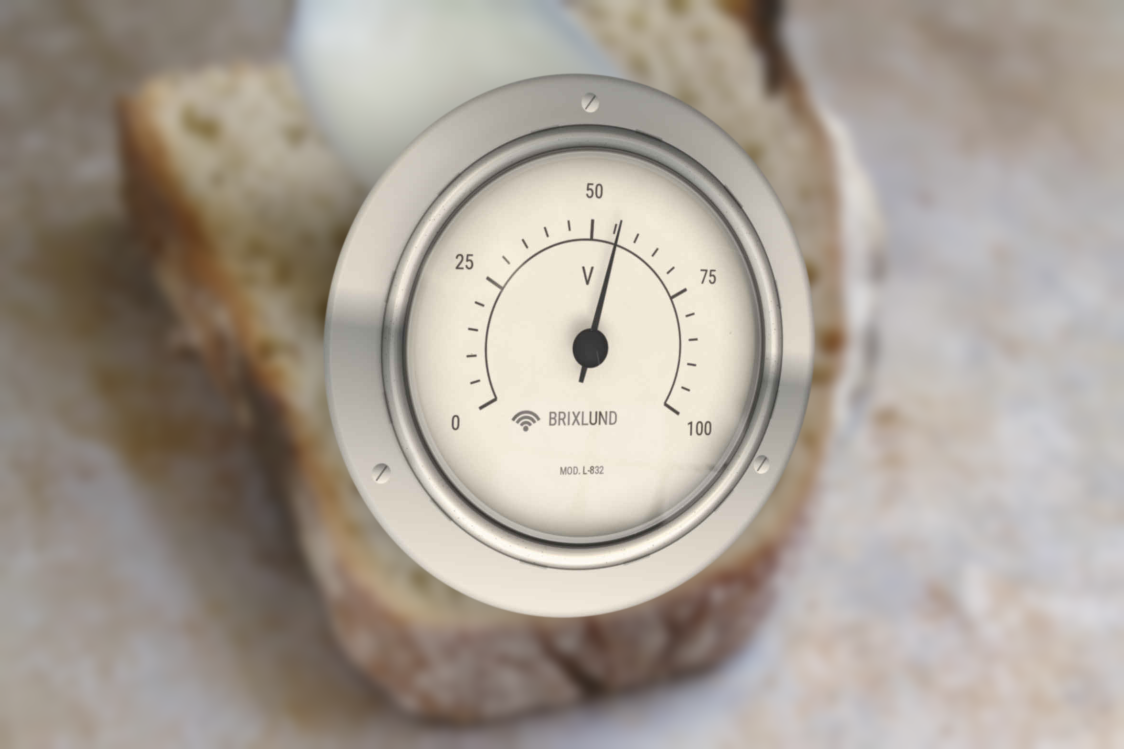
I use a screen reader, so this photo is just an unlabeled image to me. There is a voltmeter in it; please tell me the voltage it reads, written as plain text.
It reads 55 V
